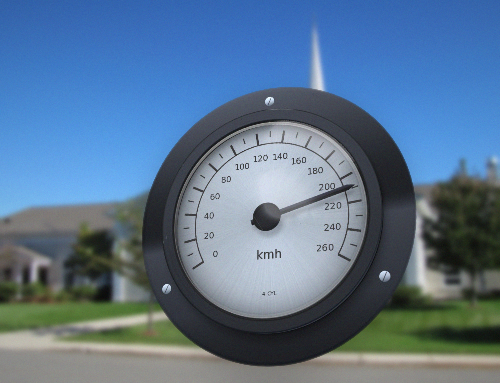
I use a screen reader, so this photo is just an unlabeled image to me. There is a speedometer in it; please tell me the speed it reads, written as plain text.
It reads 210 km/h
